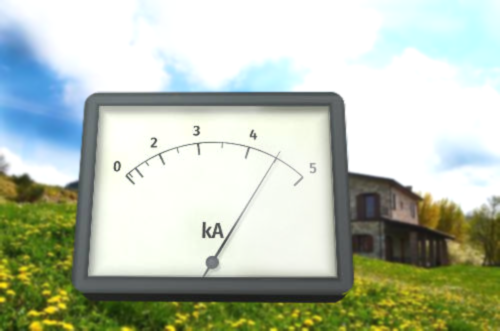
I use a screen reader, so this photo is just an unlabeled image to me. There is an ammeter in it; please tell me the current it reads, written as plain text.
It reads 4.5 kA
